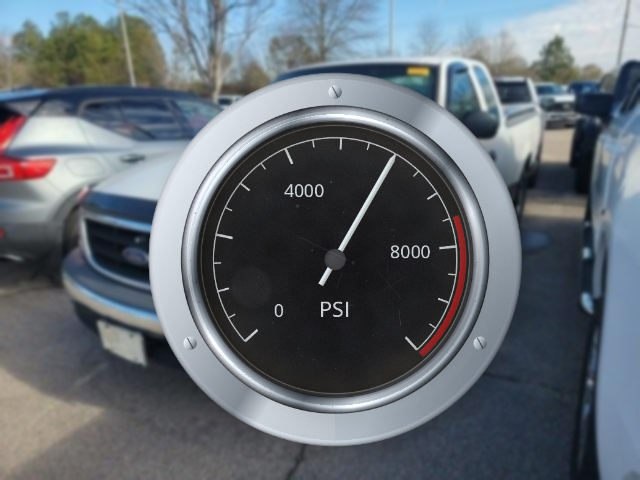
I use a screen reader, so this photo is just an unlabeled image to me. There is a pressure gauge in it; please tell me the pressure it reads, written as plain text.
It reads 6000 psi
